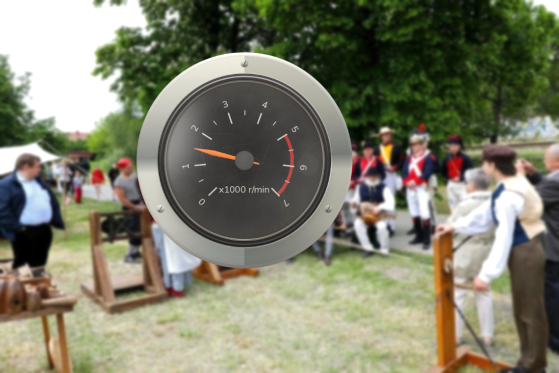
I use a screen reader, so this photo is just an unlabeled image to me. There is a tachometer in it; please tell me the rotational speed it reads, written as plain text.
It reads 1500 rpm
